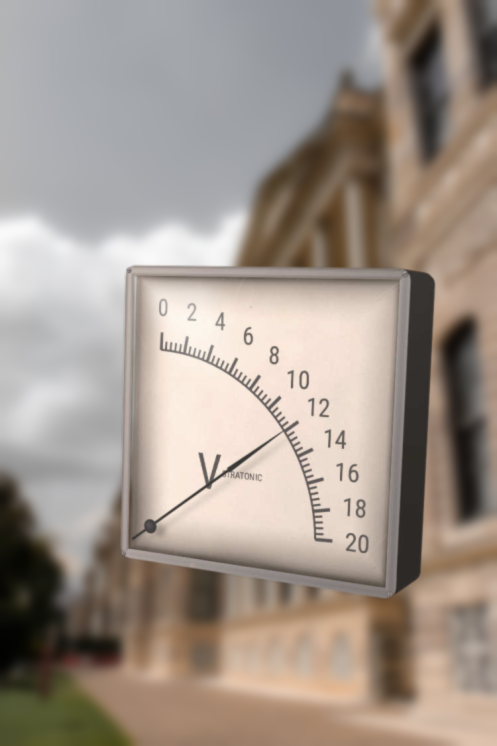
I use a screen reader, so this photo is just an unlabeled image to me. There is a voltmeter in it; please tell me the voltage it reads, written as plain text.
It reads 12 V
